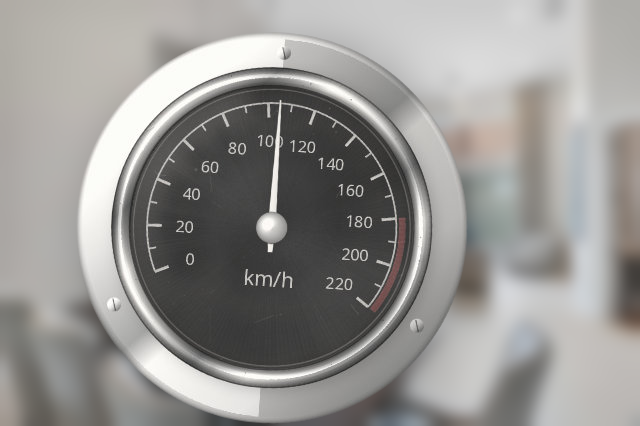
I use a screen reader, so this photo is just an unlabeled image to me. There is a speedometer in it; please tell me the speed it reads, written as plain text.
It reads 105 km/h
